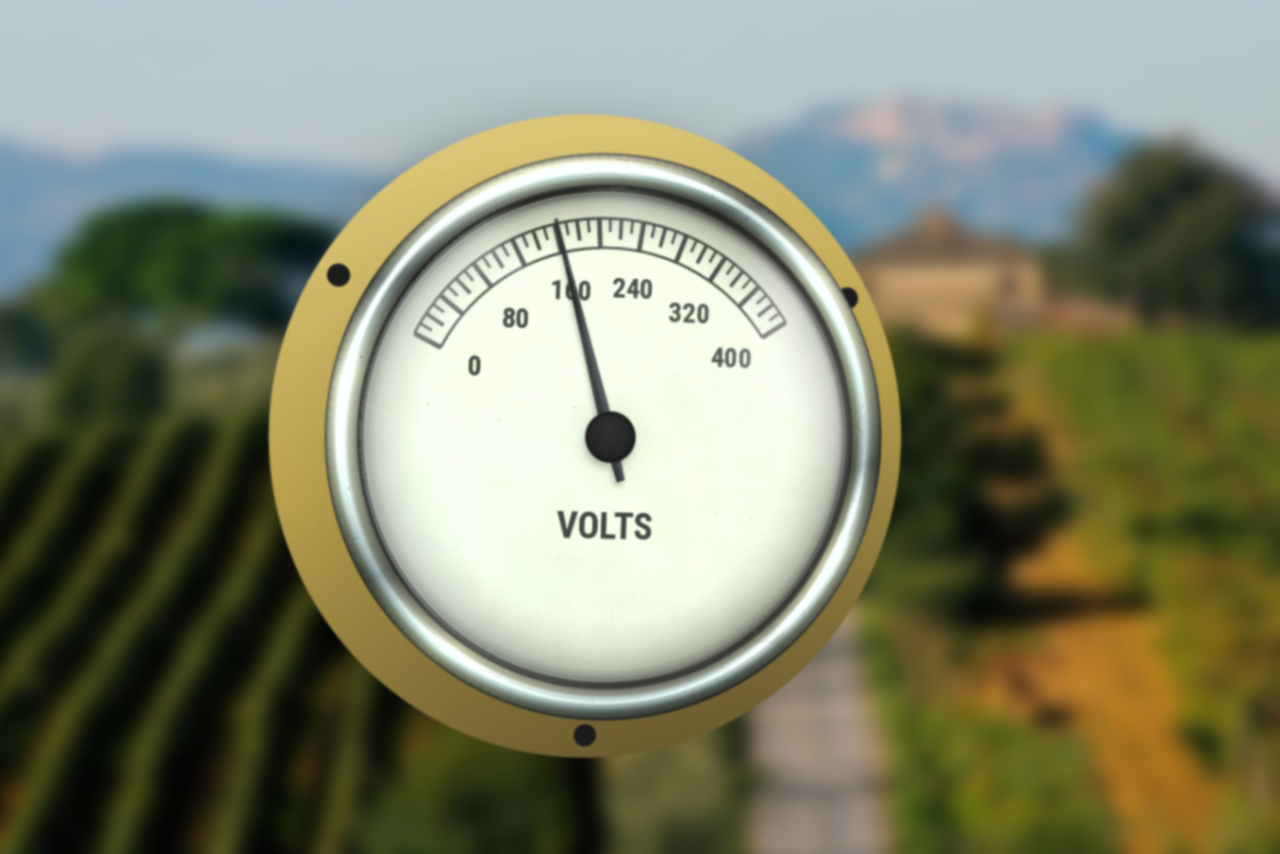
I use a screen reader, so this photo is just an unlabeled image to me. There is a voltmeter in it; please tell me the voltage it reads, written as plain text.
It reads 160 V
